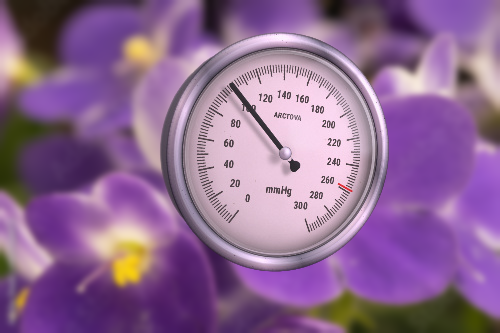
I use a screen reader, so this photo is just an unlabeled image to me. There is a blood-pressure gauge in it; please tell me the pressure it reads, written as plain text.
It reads 100 mmHg
